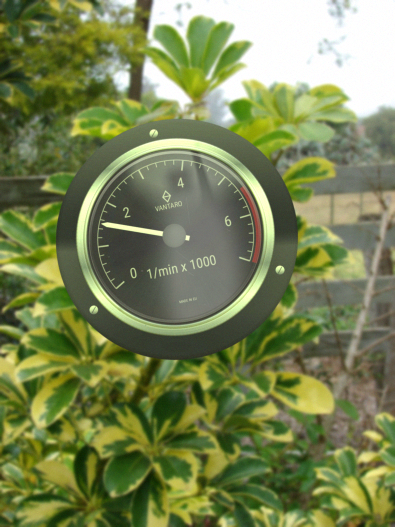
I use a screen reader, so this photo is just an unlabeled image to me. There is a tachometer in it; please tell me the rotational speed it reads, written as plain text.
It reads 1500 rpm
